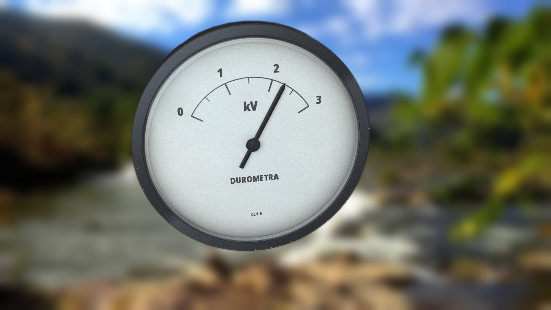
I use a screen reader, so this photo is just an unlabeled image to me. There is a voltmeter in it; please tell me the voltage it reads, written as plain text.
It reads 2.25 kV
